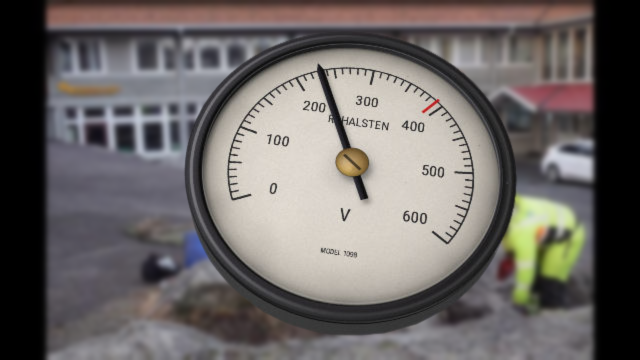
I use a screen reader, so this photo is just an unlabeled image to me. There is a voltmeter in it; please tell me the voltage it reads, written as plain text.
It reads 230 V
